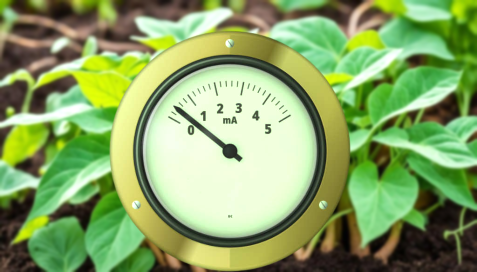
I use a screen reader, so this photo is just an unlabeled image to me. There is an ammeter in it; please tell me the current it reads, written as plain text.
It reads 0.4 mA
